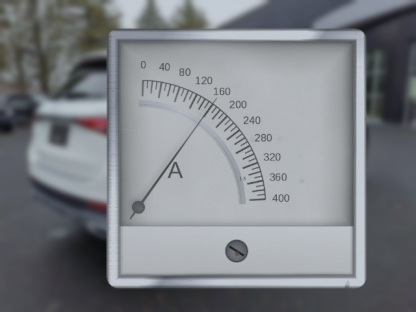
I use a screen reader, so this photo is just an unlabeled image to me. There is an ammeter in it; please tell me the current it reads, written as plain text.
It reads 160 A
